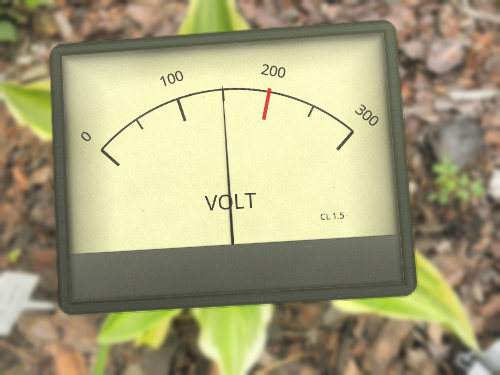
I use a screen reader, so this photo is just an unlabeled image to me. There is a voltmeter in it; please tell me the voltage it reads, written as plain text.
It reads 150 V
